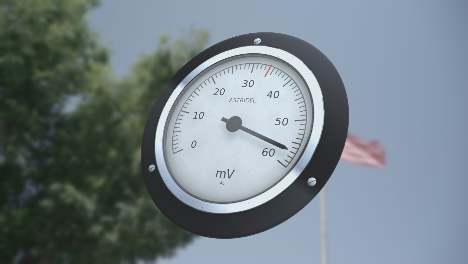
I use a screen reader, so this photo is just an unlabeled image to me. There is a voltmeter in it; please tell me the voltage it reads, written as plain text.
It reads 57 mV
